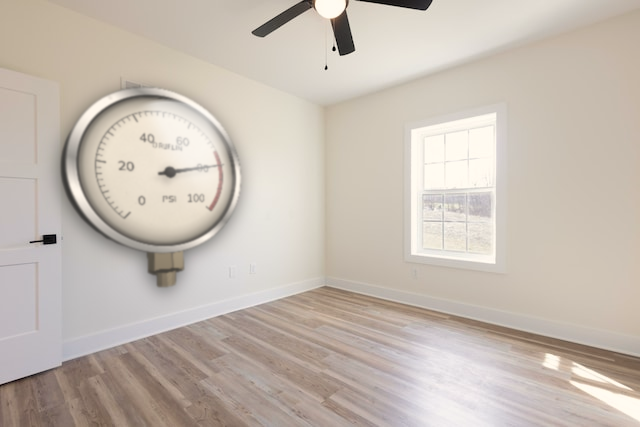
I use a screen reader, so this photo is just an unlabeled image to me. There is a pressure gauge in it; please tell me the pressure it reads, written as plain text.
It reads 80 psi
